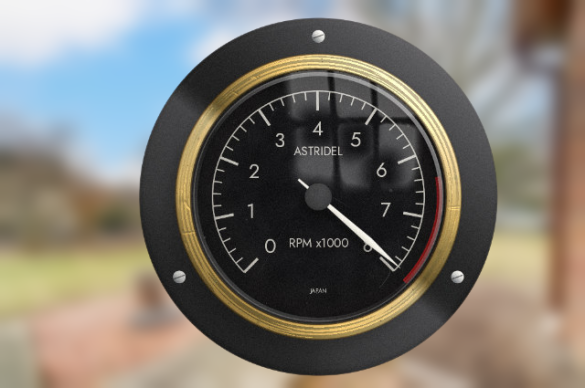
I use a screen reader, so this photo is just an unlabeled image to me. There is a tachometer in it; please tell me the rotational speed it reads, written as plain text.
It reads 7900 rpm
